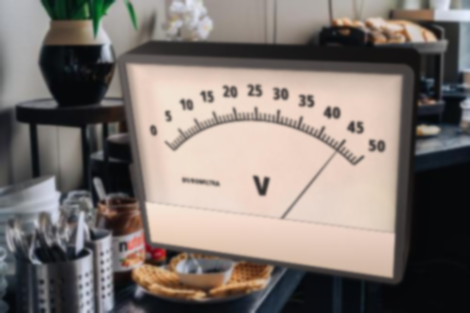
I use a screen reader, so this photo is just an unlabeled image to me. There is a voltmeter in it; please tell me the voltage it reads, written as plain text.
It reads 45 V
